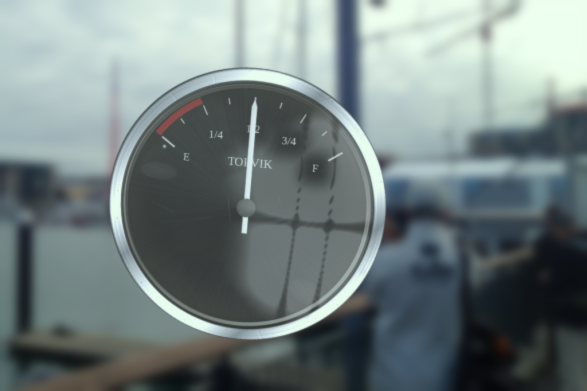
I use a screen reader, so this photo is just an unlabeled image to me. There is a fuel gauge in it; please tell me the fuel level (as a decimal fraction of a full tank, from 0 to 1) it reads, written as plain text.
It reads 0.5
